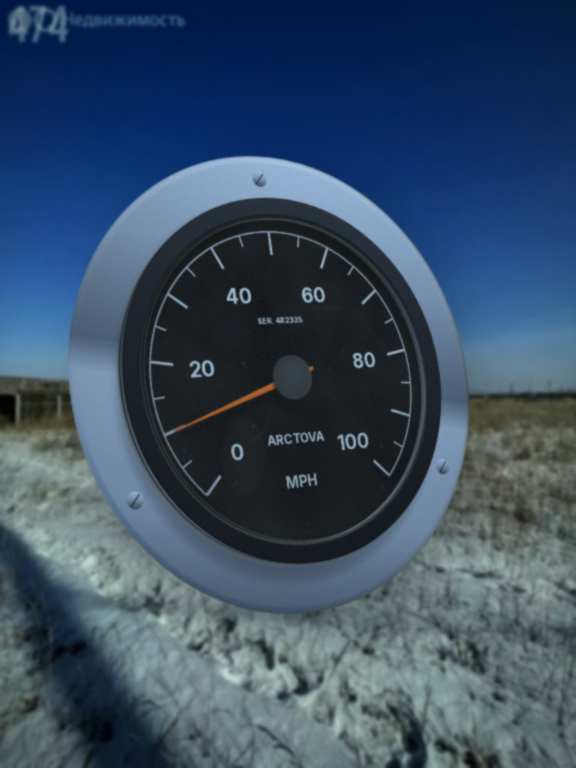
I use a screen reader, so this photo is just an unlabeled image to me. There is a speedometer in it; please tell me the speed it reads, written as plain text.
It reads 10 mph
